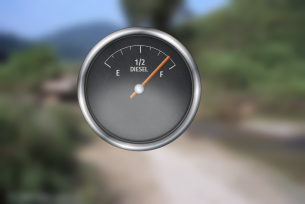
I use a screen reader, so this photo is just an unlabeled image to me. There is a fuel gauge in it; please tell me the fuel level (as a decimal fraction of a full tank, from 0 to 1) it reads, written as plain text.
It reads 0.875
